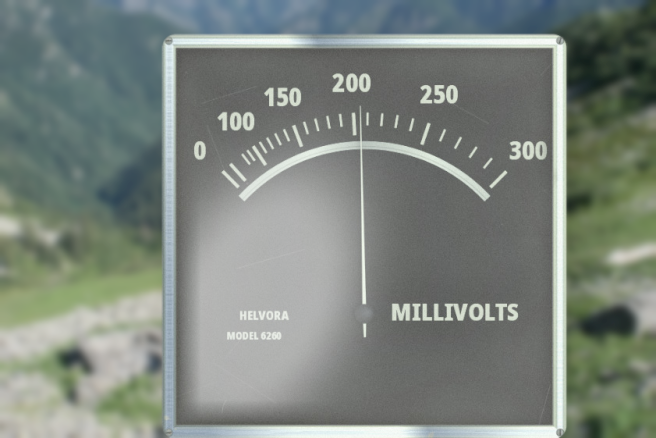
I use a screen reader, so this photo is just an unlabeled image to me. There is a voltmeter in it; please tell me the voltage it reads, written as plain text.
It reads 205 mV
